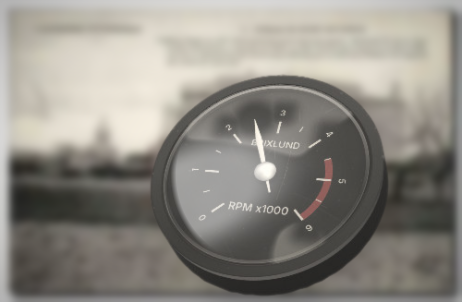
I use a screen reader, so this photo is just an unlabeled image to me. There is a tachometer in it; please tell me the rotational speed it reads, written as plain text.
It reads 2500 rpm
